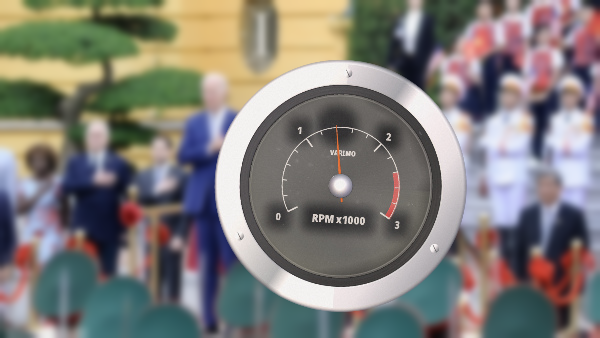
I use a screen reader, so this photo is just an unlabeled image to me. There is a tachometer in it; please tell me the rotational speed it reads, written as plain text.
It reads 1400 rpm
